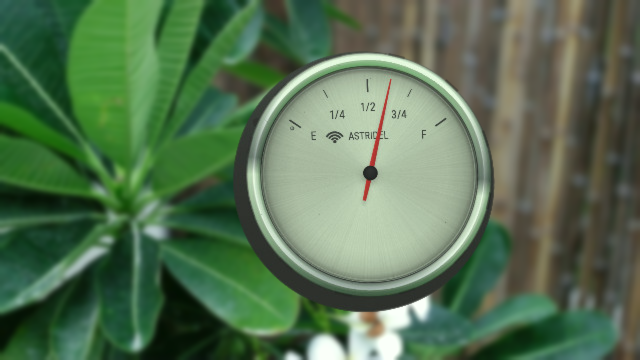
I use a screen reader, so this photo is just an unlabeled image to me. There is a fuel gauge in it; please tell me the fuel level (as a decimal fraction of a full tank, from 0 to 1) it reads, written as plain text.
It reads 0.625
